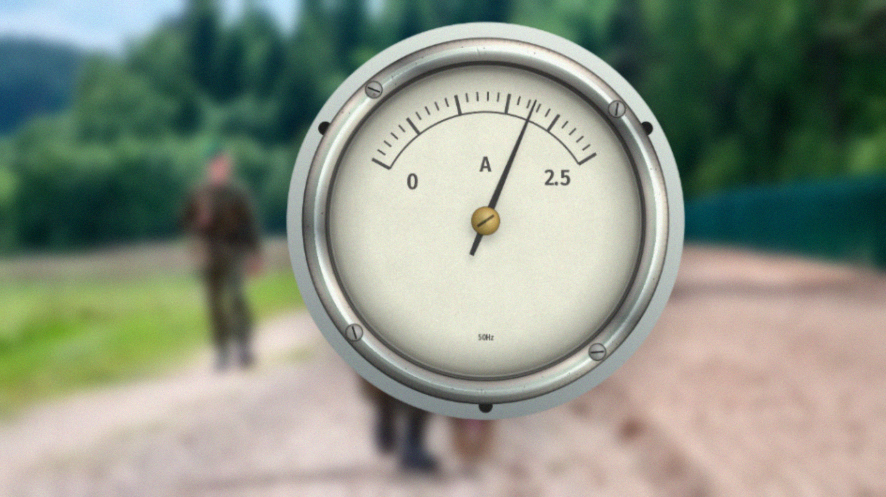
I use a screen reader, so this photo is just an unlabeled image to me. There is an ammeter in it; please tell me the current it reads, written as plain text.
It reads 1.75 A
